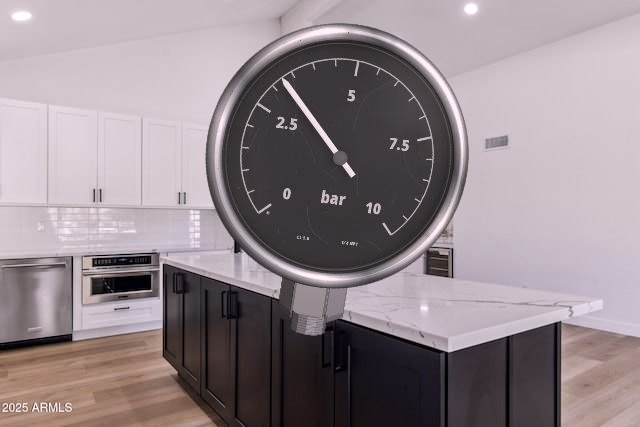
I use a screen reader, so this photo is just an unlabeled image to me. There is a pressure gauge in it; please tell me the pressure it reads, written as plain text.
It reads 3.25 bar
